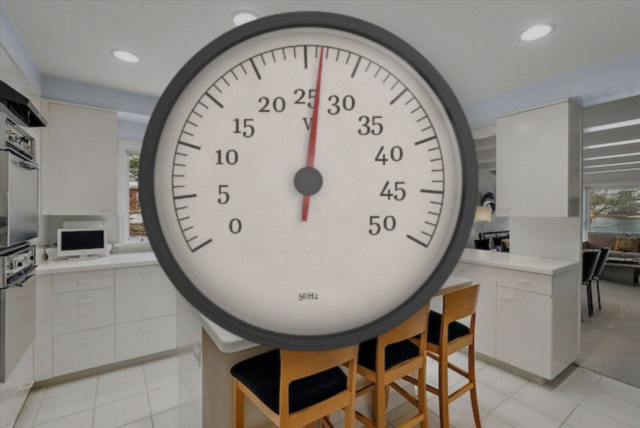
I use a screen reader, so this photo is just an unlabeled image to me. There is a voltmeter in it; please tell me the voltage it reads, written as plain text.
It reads 26.5 V
